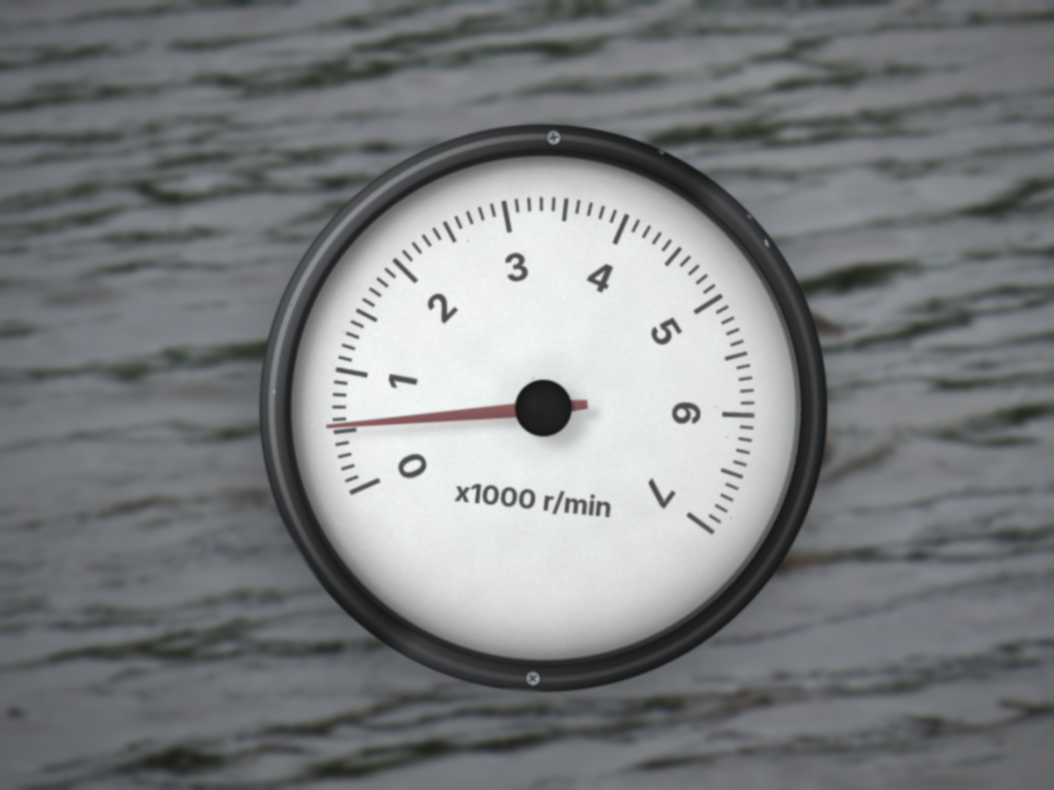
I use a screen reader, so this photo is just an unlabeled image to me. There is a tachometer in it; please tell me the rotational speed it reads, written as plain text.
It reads 550 rpm
